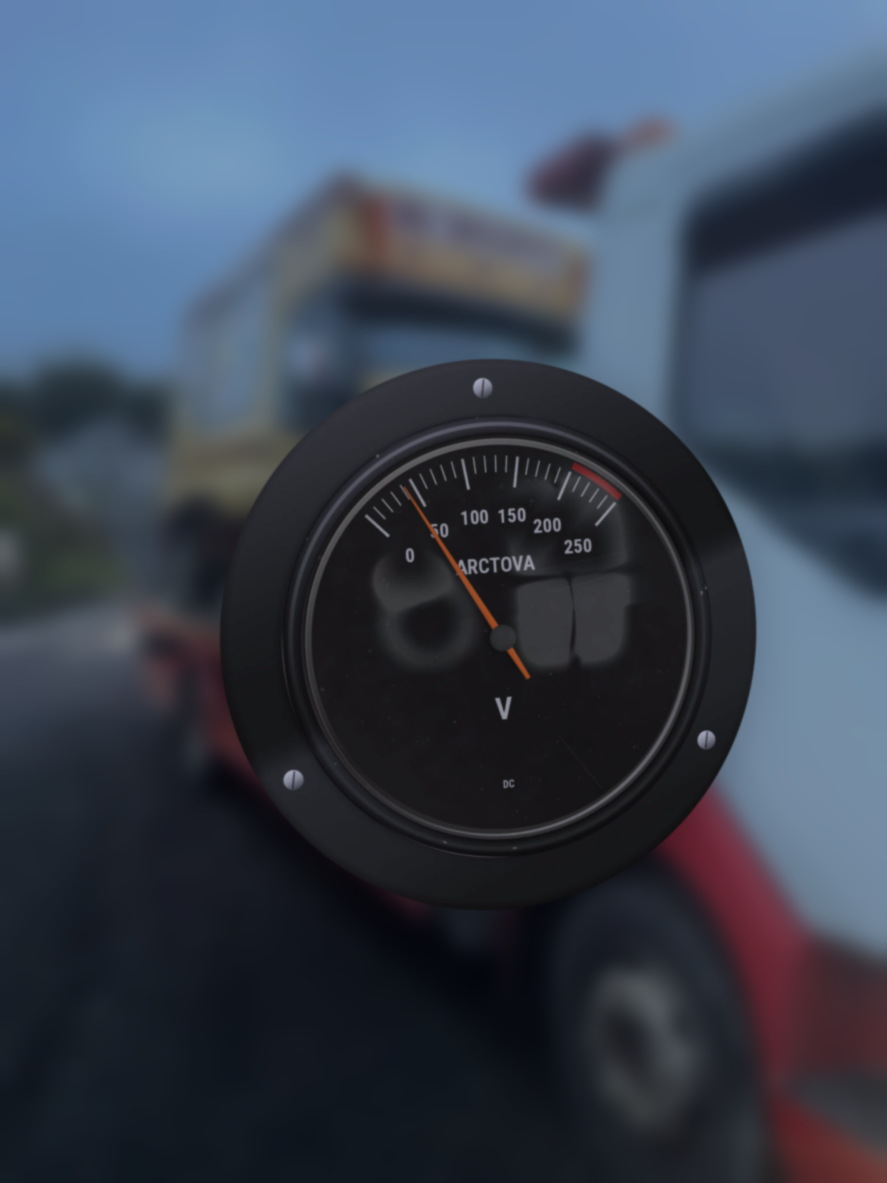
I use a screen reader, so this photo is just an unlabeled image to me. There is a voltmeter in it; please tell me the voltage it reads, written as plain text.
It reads 40 V
